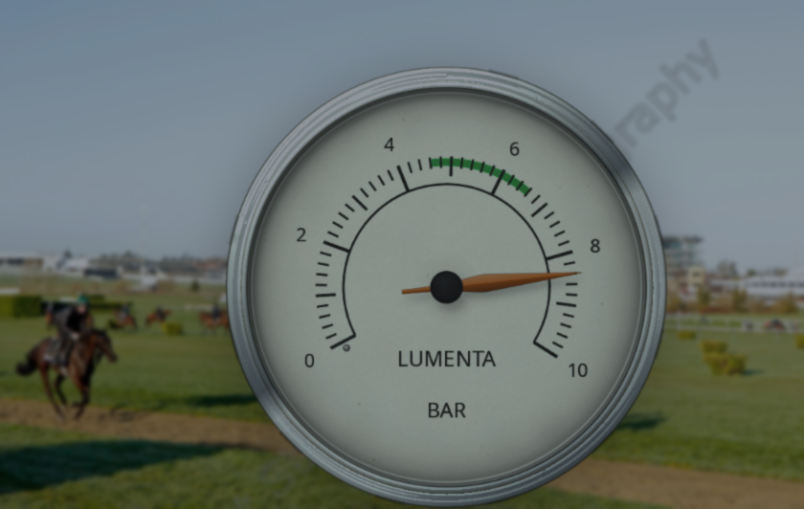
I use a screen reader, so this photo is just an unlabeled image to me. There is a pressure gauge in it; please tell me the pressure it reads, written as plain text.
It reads 8.4 bar
